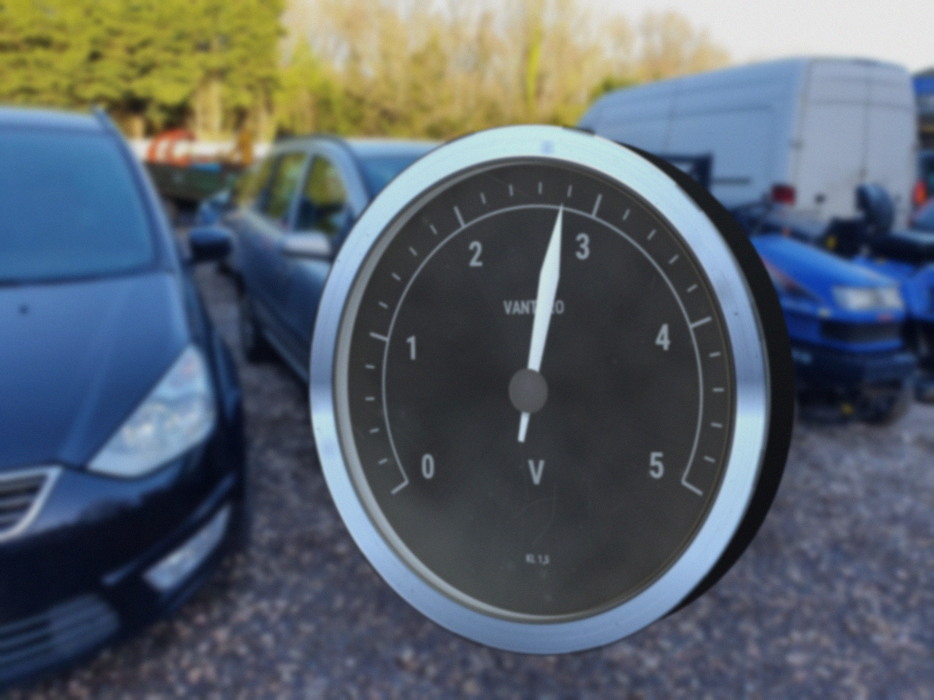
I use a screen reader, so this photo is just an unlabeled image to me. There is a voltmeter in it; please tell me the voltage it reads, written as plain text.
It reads 2.8 V
